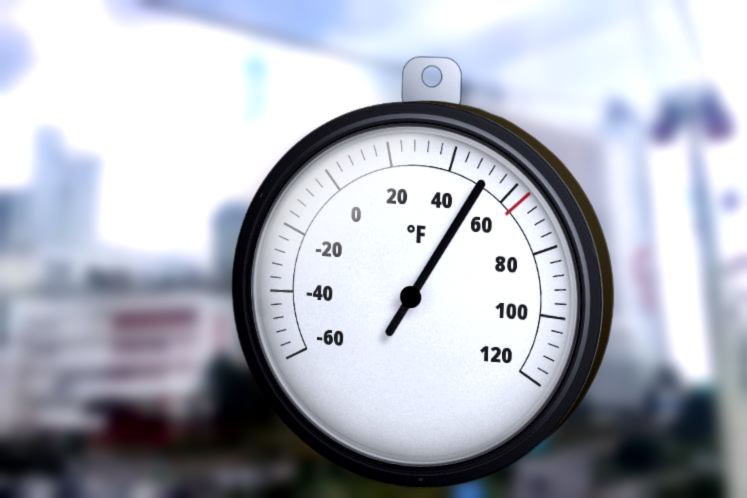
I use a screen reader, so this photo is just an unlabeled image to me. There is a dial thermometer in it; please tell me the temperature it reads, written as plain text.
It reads 52 °F
